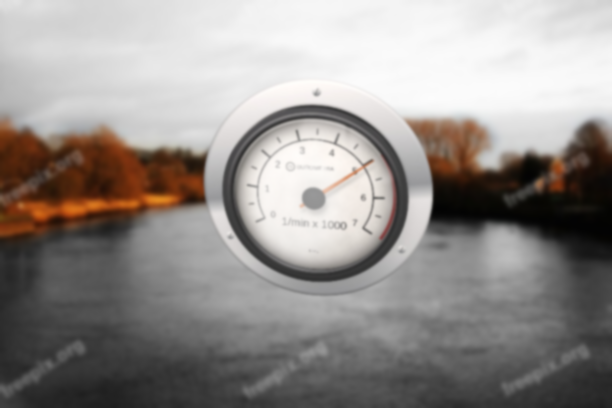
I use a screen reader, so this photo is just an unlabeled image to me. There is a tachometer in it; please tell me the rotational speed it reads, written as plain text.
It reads 5000 rpm
